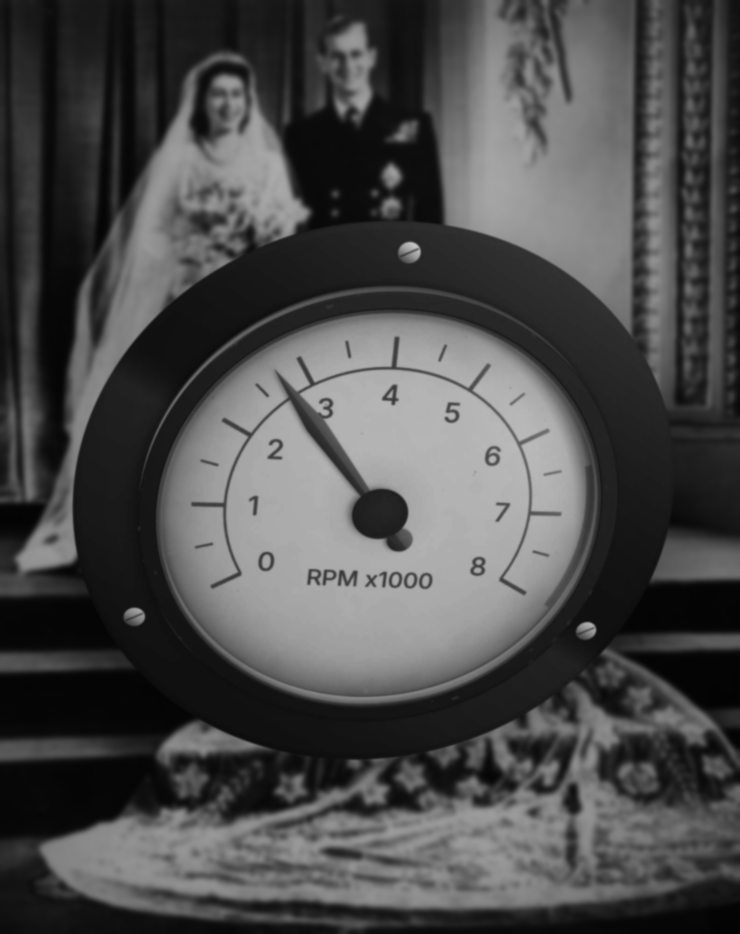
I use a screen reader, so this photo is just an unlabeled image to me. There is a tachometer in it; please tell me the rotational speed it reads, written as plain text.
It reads 2750 rpm
